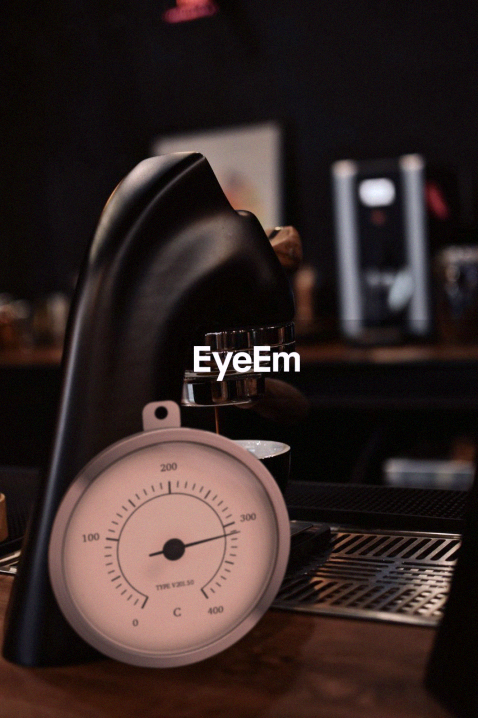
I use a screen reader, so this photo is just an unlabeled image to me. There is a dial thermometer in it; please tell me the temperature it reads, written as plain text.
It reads 310 °C
